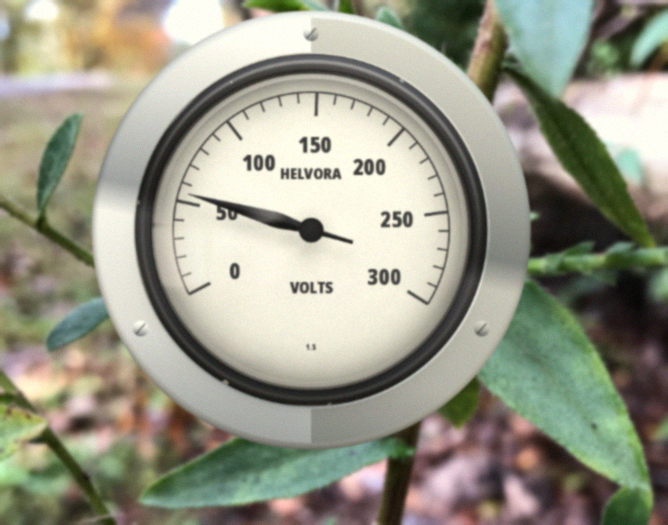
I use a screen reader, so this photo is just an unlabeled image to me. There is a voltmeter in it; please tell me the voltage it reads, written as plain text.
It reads 55 V
